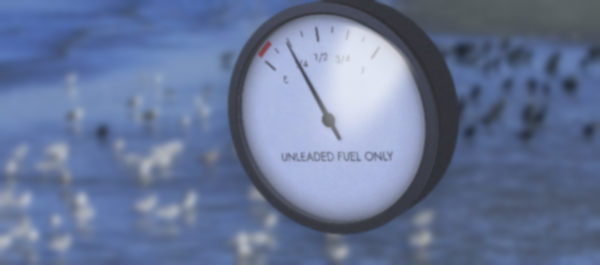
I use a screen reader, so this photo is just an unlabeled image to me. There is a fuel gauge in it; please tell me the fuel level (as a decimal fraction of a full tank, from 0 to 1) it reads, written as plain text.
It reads 0.25
